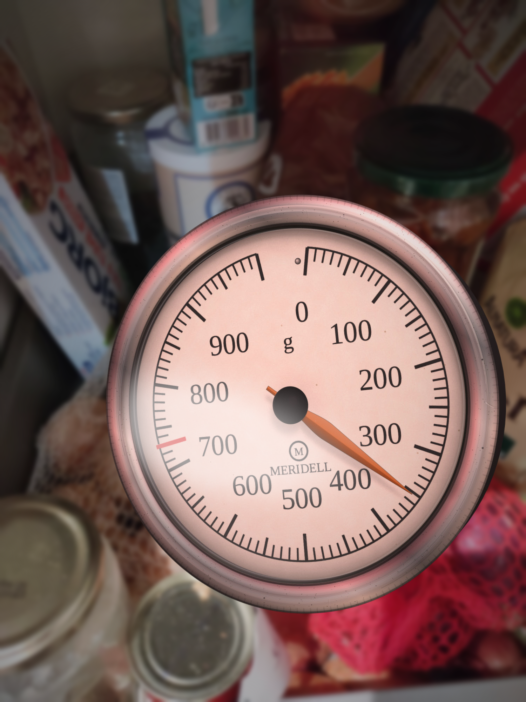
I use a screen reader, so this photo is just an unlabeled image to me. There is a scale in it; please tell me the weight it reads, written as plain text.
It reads 350 g
